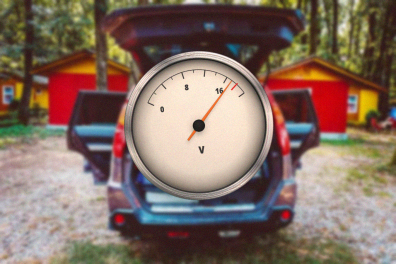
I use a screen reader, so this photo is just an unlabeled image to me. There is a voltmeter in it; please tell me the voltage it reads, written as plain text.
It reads 17 V
